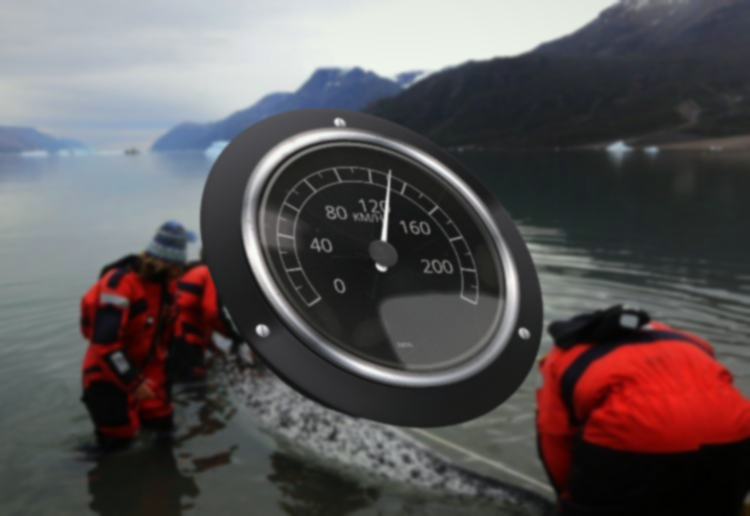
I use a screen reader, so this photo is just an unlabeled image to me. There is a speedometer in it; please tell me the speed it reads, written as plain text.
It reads 130 km/h
